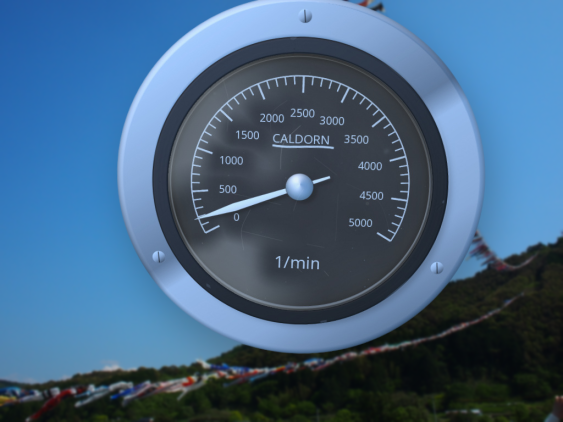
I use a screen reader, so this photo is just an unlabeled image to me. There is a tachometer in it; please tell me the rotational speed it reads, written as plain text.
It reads 200 rpm
